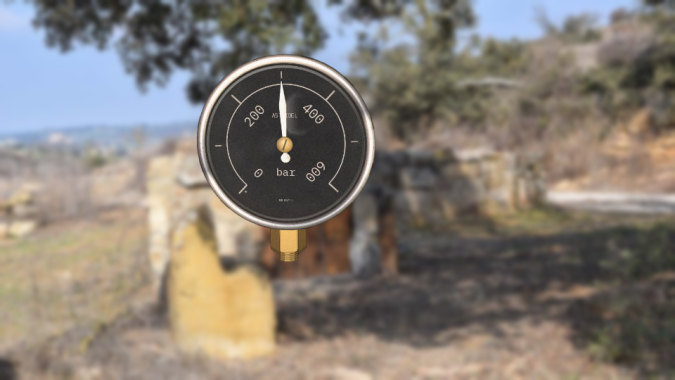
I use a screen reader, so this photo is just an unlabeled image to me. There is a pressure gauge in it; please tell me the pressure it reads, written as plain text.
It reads 300 bar
